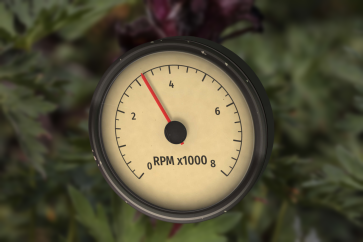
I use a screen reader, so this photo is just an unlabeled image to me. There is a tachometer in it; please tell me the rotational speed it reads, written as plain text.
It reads 3250 rpm
